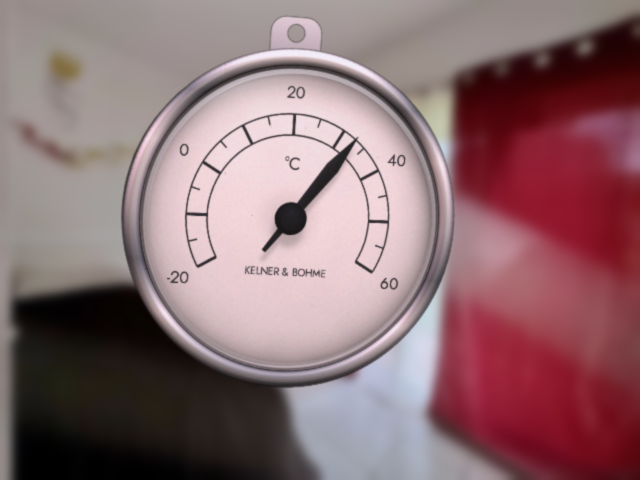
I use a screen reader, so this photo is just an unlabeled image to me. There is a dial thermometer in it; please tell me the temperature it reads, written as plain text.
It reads 32.5 °C
